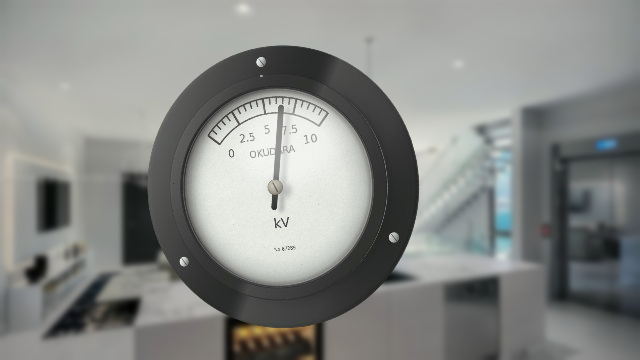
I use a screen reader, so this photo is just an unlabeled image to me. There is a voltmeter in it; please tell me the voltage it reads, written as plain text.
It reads 6.5 kV
